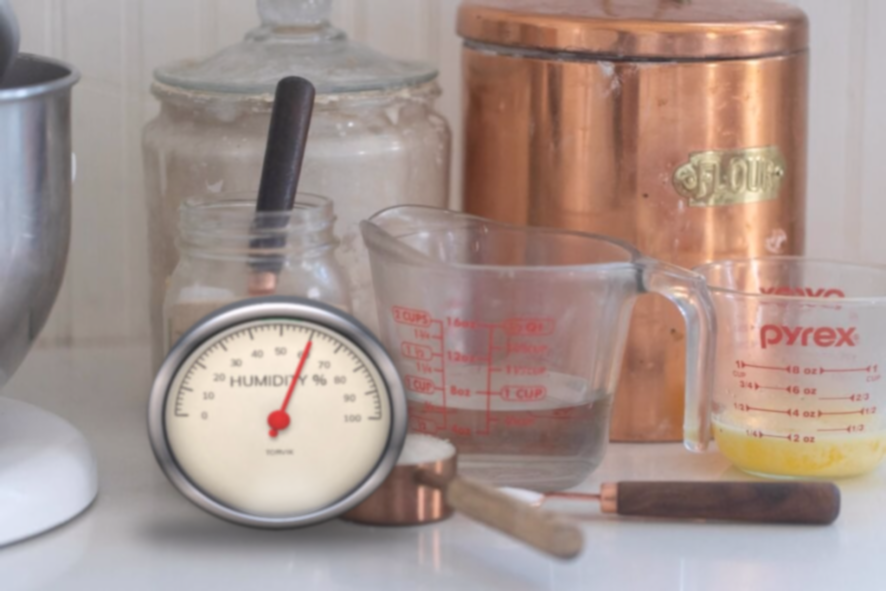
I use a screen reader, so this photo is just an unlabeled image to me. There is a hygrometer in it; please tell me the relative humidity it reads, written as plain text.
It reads 60 %
